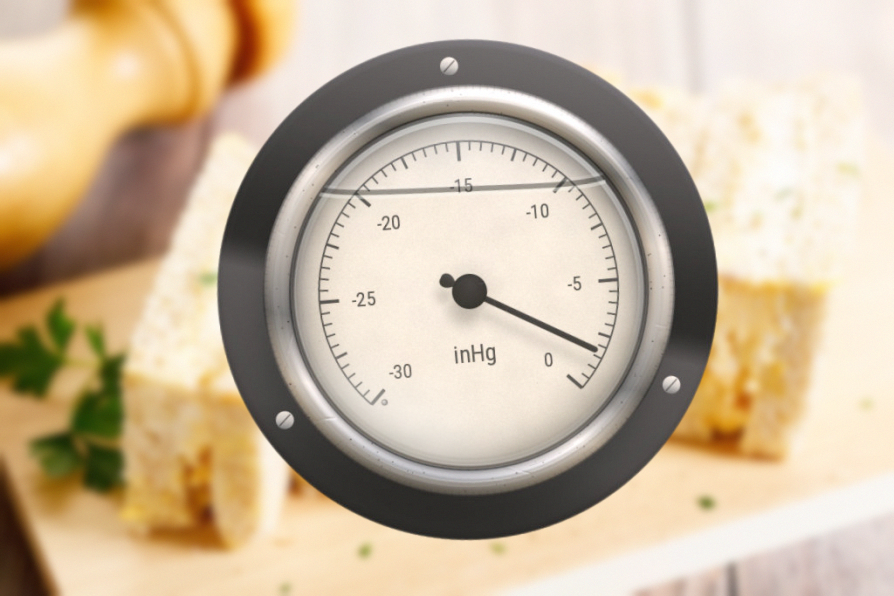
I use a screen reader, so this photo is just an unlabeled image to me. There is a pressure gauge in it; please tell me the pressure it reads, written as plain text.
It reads -1.75 inHg
